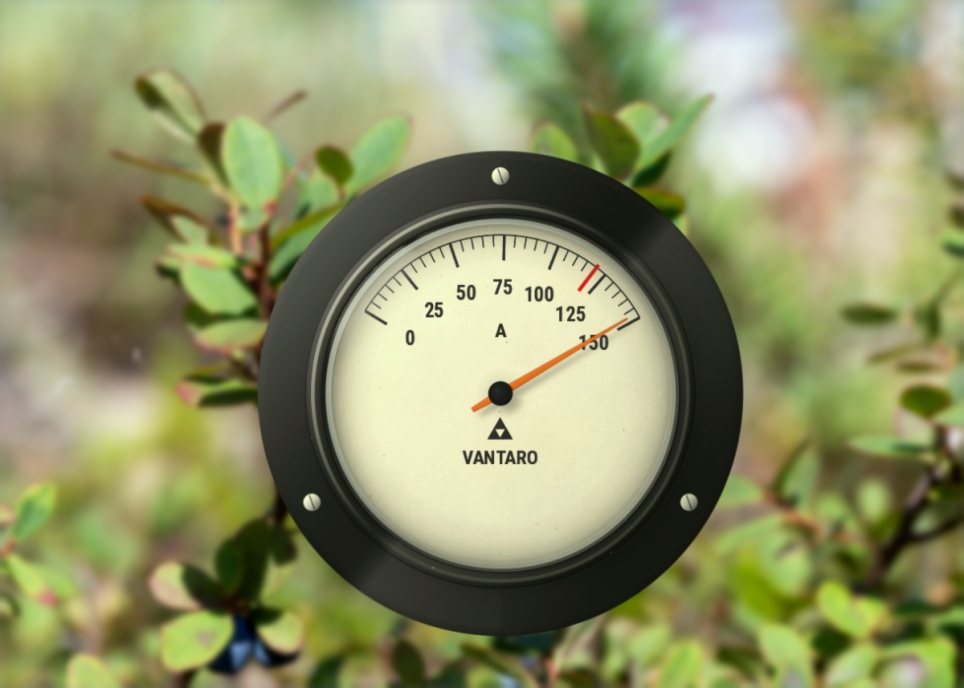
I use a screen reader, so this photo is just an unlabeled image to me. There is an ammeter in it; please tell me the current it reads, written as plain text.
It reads 147.5 A
